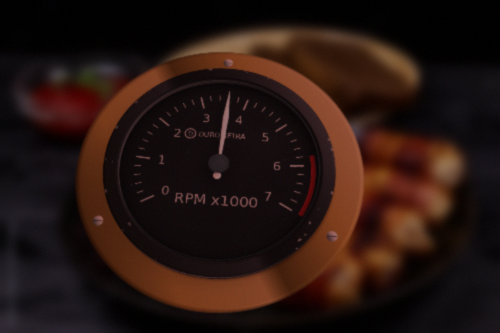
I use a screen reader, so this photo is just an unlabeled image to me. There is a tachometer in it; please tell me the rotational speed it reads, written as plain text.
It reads 3600 rpm
